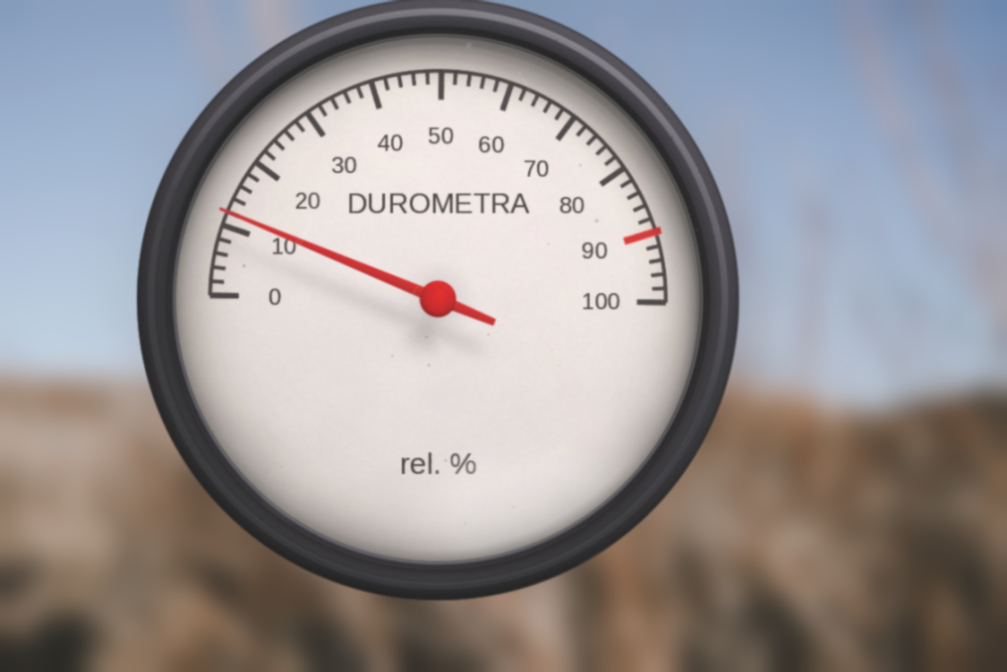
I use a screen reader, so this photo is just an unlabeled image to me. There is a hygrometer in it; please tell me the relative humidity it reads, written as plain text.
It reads 12 %
